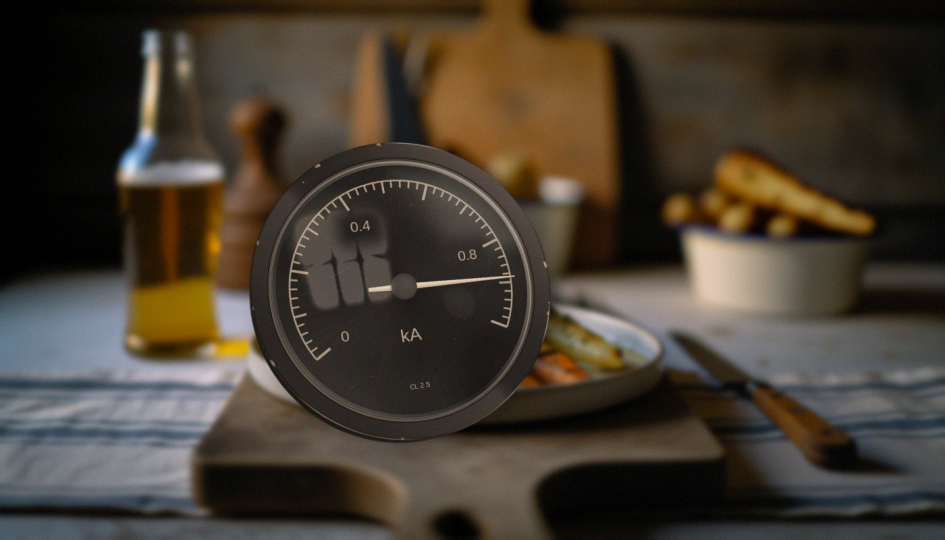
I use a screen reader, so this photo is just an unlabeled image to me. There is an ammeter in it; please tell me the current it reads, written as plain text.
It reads 0.89 kA
